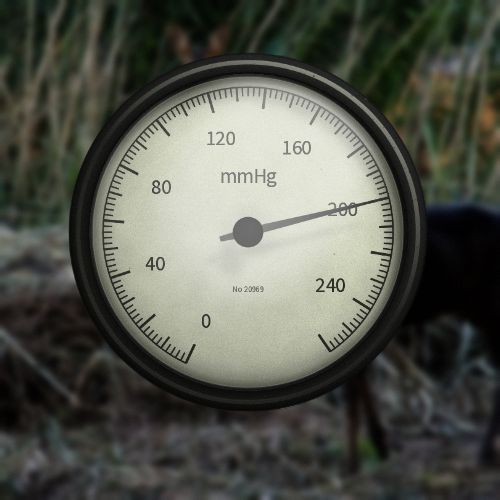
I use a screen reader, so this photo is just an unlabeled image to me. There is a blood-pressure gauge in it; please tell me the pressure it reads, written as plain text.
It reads 200 mmHg
